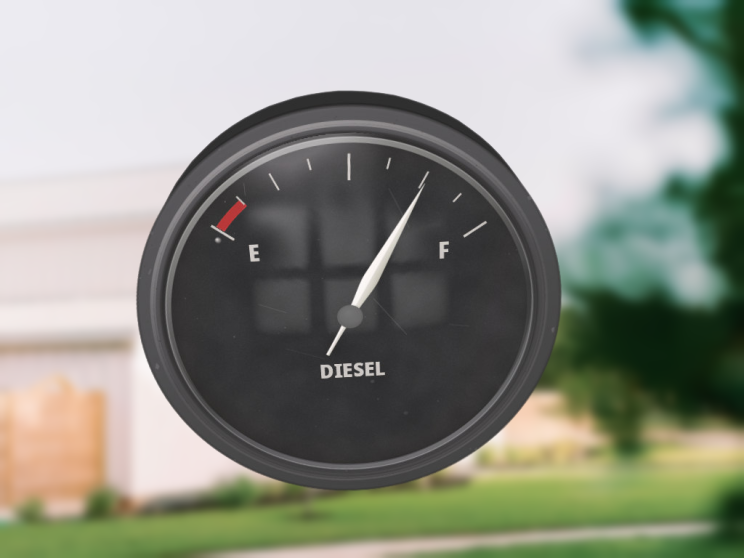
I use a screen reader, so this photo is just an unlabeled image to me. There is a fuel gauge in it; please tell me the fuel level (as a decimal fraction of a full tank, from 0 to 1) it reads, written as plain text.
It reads 0.75
